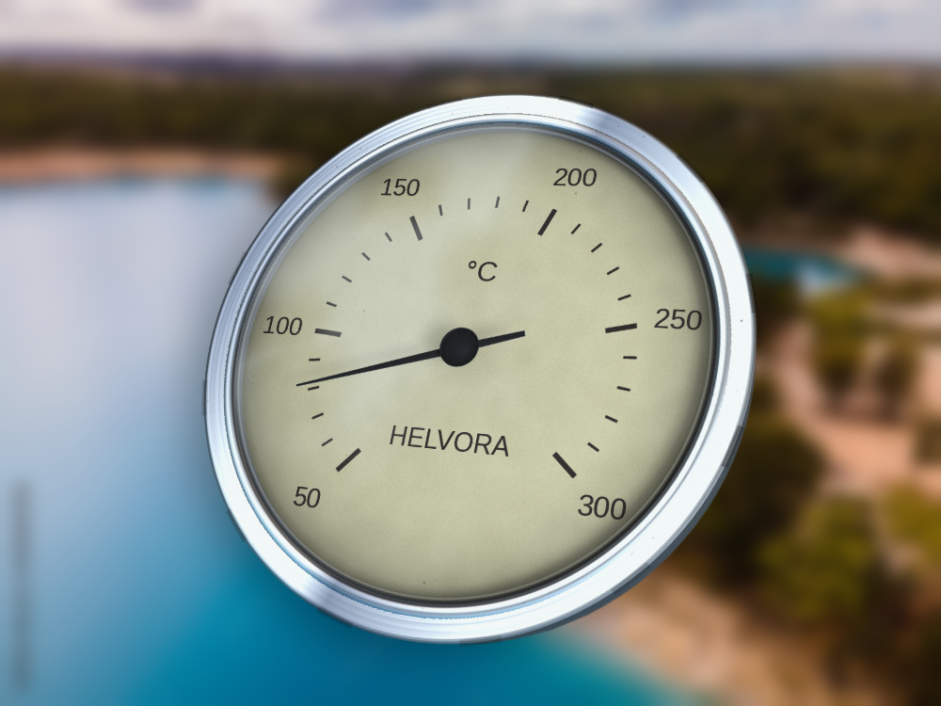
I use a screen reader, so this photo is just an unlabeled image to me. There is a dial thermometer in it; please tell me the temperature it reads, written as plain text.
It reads 80 °C
